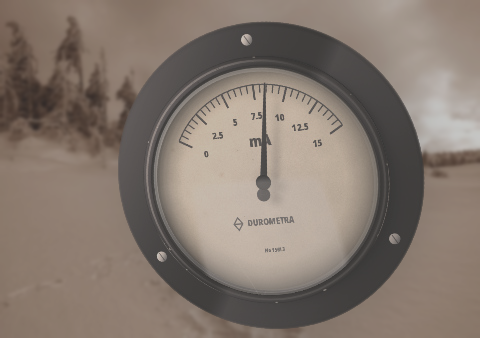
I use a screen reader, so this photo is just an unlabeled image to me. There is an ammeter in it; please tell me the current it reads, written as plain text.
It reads 8.5 mA
